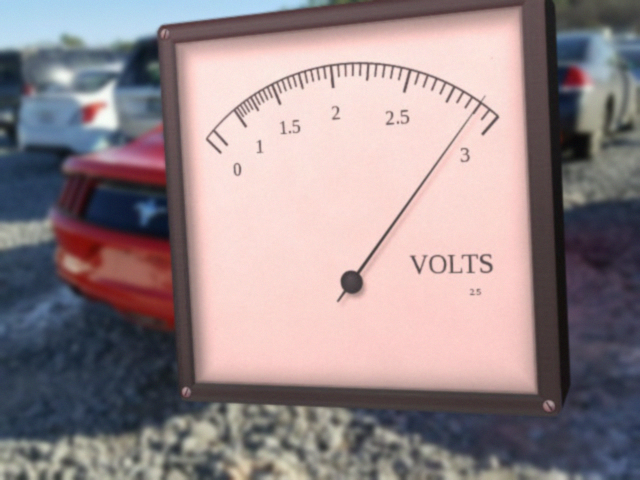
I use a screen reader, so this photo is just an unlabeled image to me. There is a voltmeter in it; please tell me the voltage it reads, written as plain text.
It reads 2.9 V
